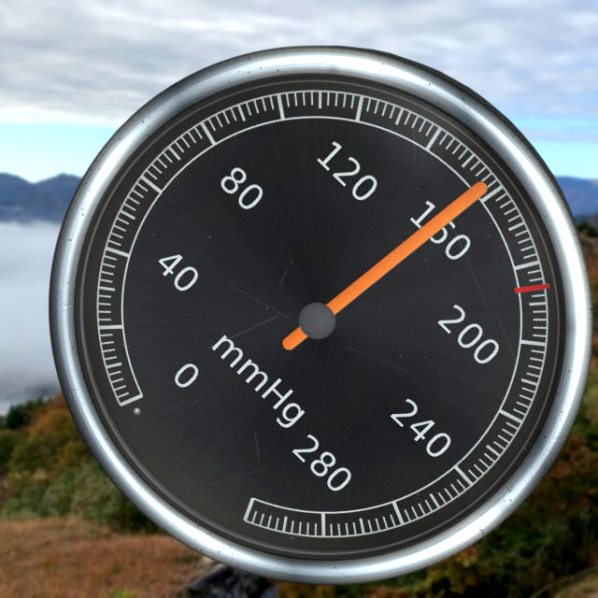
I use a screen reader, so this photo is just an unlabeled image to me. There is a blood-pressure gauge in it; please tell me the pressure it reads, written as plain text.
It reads 157 mmHg
